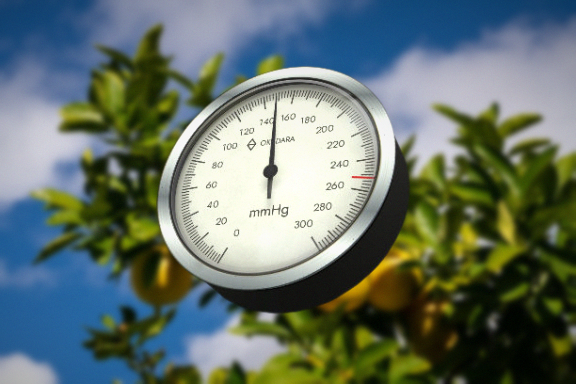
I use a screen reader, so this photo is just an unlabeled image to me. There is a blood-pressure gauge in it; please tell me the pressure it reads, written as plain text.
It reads 150 mmHg
